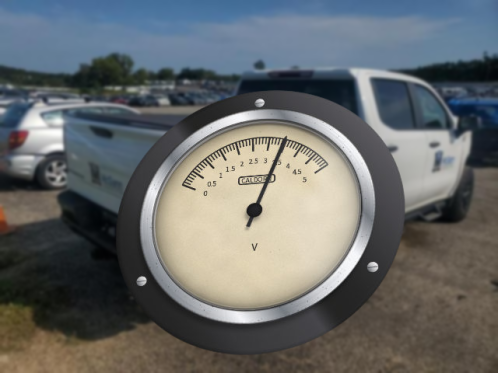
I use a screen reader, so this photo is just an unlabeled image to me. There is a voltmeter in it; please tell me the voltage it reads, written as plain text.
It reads 3.5 V
